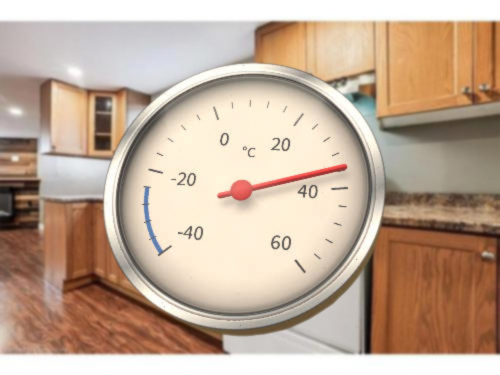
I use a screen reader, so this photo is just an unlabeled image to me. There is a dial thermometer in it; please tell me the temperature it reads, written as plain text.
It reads 36 °C
